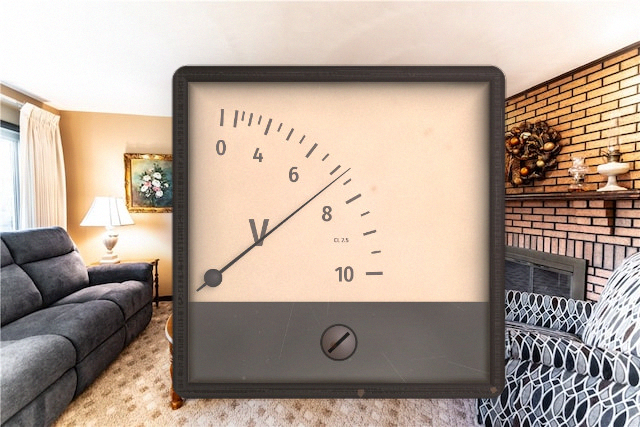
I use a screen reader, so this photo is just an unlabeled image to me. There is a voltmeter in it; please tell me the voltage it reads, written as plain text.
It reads 7.25 V
